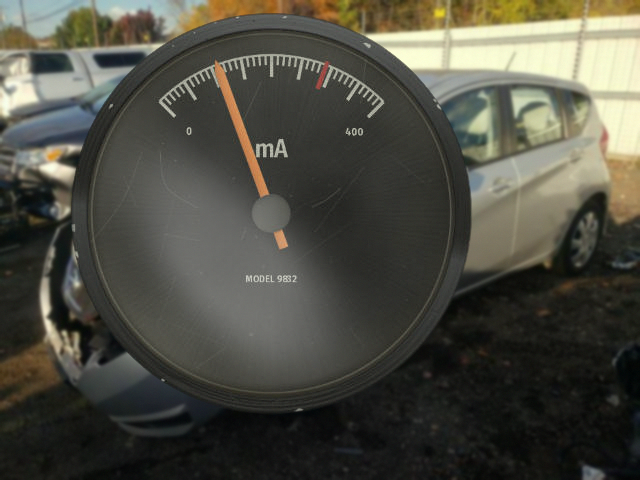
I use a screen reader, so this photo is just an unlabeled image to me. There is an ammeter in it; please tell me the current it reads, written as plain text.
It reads 110 mA
